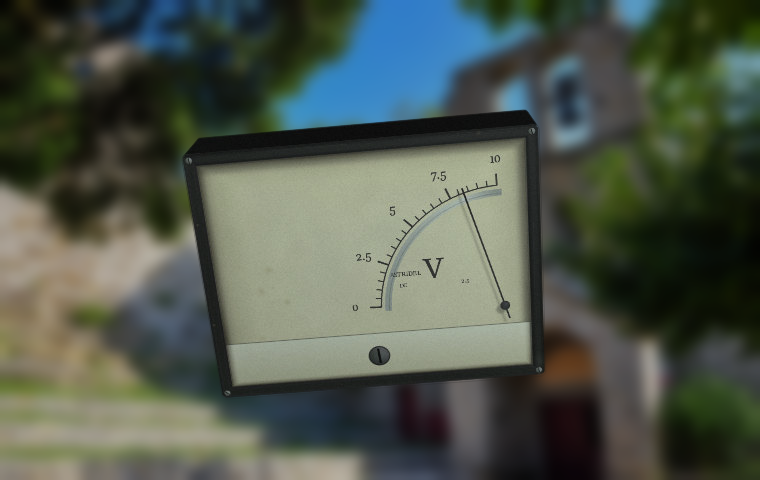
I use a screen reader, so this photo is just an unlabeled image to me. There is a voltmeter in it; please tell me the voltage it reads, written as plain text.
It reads 8.25 V
